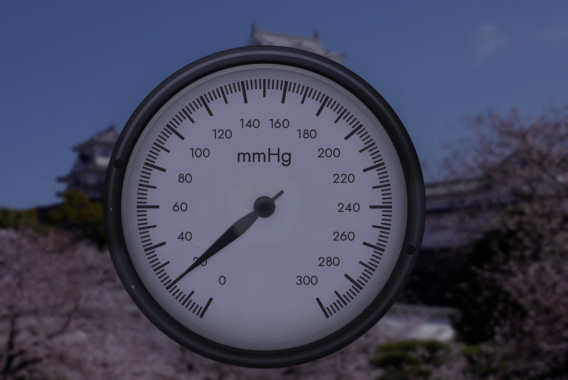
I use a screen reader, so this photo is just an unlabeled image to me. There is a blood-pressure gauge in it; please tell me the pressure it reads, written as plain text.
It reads 20 mmHg
